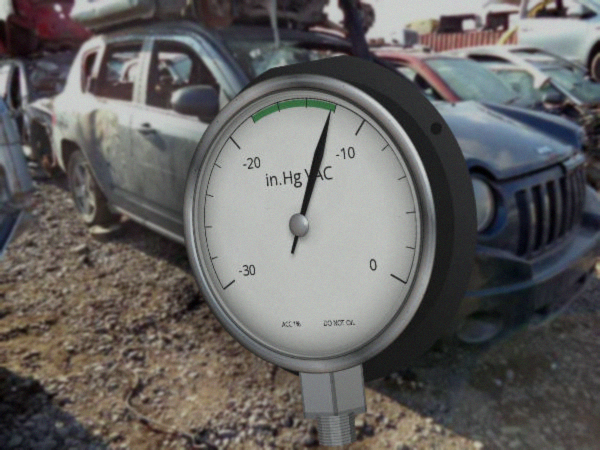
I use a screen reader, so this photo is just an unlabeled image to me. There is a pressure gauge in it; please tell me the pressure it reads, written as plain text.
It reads -12 inHg
